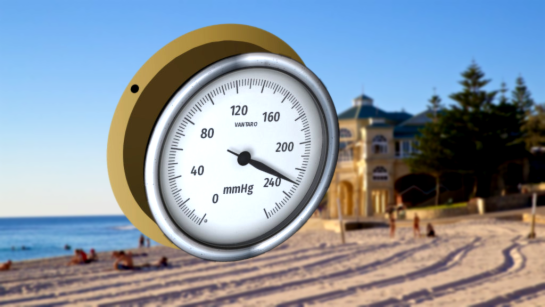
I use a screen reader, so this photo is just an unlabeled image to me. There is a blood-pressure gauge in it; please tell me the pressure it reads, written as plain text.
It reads 230 mmHg
